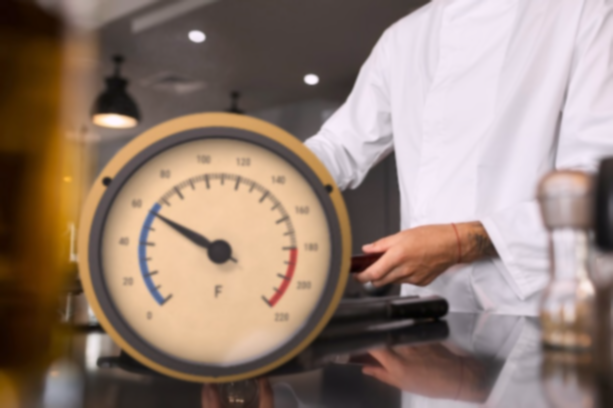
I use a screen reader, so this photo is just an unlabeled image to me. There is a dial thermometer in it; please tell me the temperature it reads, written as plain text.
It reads 60 °F
